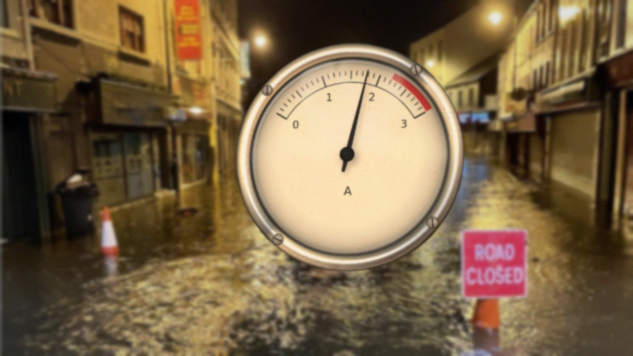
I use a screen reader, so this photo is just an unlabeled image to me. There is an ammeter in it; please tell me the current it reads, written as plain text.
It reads 1.8 A
